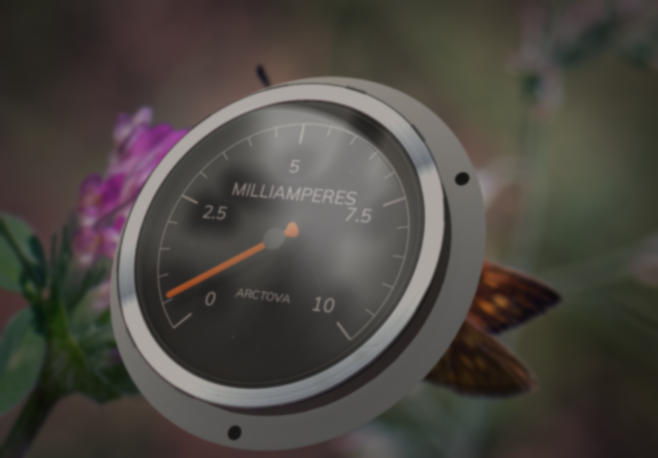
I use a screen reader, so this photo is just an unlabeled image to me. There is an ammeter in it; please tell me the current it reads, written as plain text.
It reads 0.5 mA
